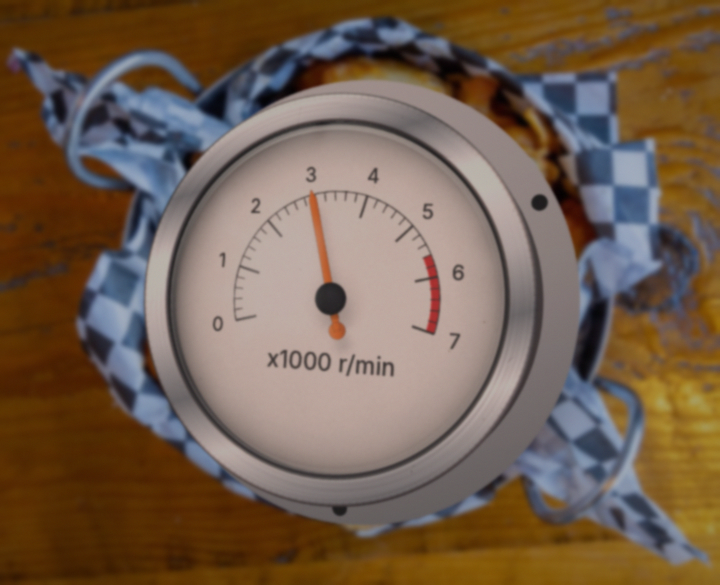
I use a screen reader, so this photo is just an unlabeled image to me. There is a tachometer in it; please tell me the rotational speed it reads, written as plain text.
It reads 3000 rpm
